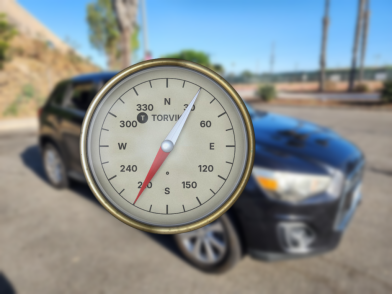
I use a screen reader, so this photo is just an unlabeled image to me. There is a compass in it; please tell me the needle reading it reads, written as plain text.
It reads 210 °
